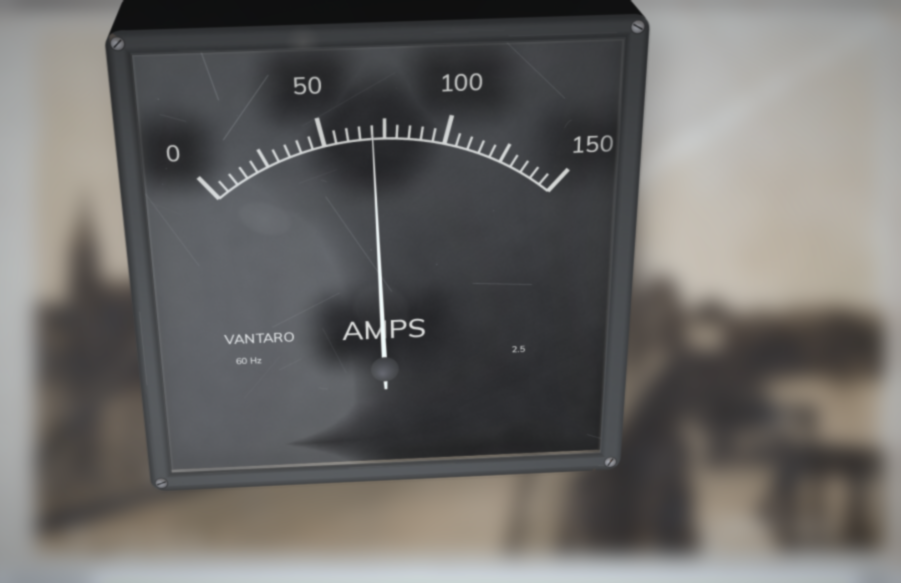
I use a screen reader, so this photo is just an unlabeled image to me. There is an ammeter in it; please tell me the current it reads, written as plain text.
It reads 70 A
